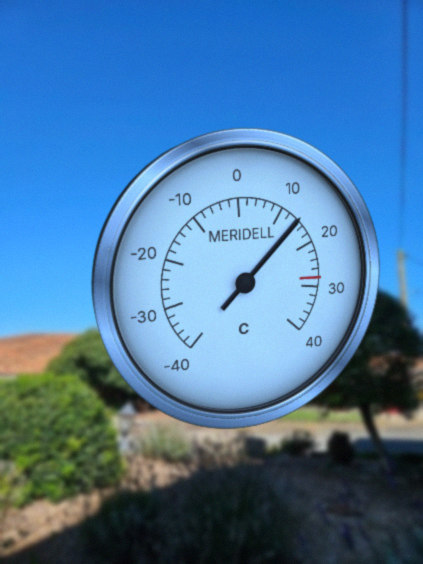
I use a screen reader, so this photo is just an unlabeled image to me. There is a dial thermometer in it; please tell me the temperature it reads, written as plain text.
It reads 14 °C
